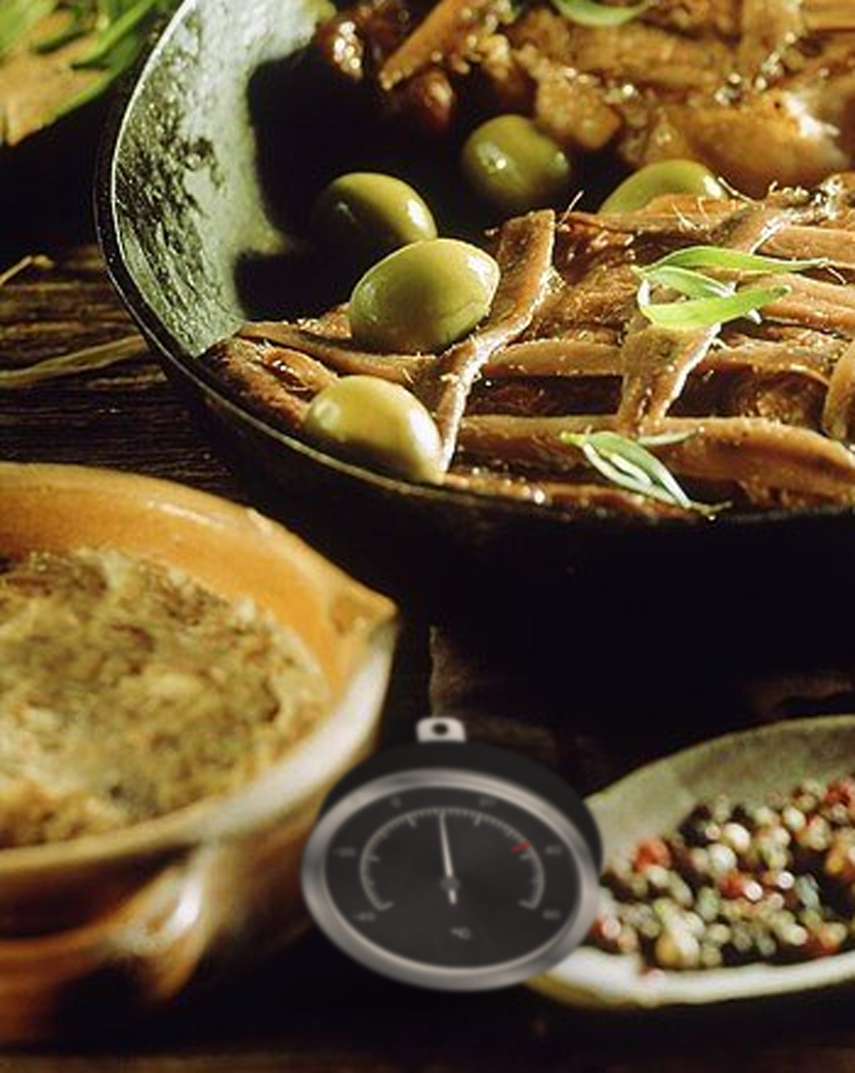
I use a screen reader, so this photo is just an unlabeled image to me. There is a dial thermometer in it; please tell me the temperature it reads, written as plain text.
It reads 10 °C
